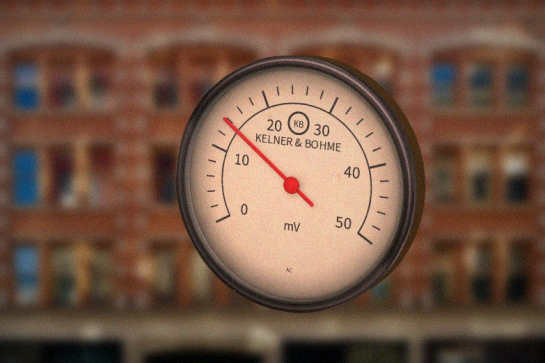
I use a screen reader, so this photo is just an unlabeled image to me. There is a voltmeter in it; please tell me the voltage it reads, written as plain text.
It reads 14 mV
